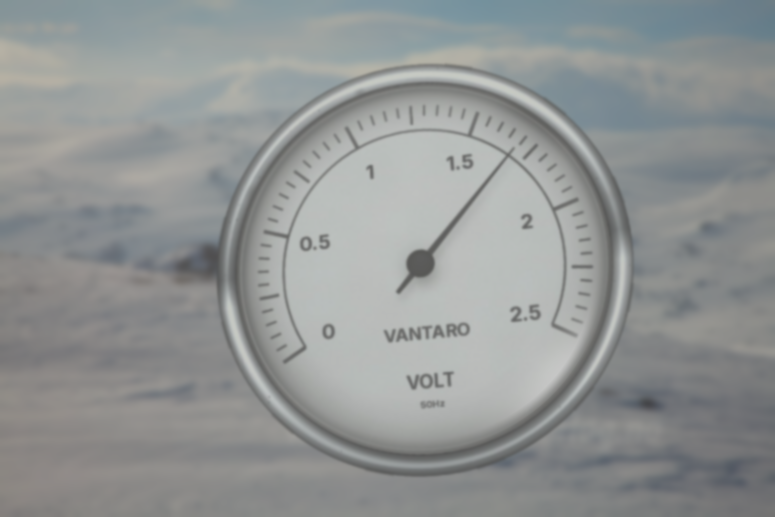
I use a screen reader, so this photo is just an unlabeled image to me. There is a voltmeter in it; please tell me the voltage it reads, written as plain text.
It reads 1.7 V
